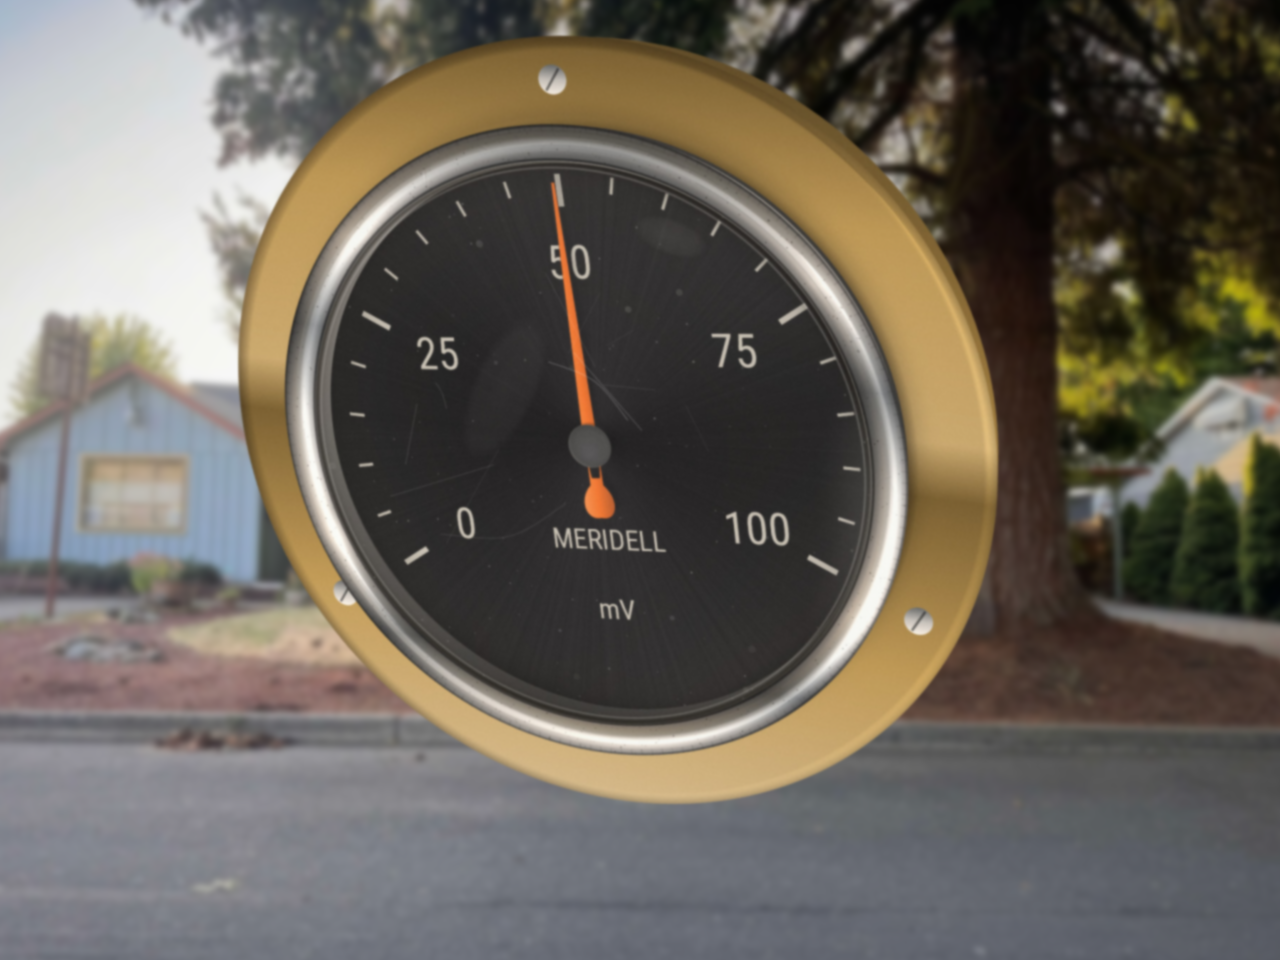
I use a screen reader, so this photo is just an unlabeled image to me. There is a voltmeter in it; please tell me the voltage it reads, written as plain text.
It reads 50 mV
